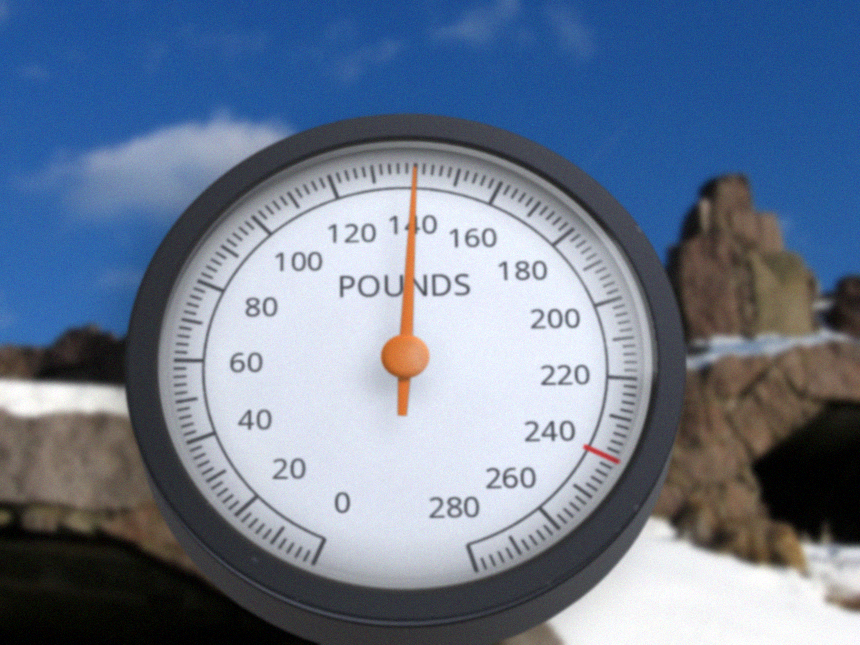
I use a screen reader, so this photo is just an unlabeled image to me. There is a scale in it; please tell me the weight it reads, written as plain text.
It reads 140 lb
